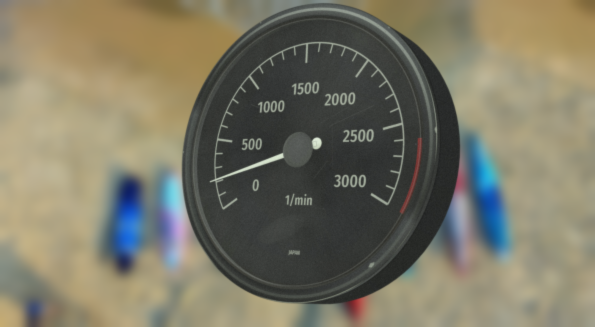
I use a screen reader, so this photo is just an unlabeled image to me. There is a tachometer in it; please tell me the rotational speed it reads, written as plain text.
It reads 200 rpm
